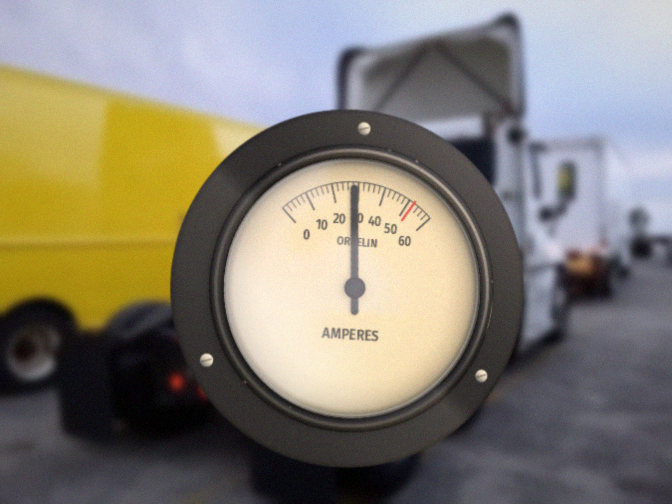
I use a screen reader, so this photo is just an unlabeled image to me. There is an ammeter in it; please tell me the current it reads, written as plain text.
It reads 28 A
